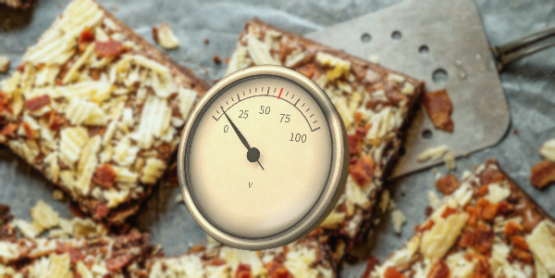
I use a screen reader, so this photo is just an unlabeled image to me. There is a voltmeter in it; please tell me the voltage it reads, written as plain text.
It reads 10 V
